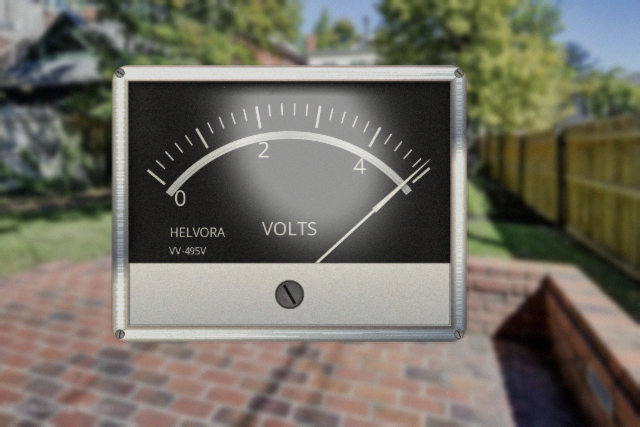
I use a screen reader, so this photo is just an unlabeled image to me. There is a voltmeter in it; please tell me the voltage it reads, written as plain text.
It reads 4.9 V
